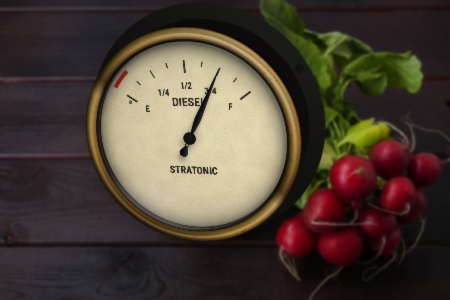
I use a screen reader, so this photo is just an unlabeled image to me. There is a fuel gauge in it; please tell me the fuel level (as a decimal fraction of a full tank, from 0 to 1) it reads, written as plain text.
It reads 0.75
